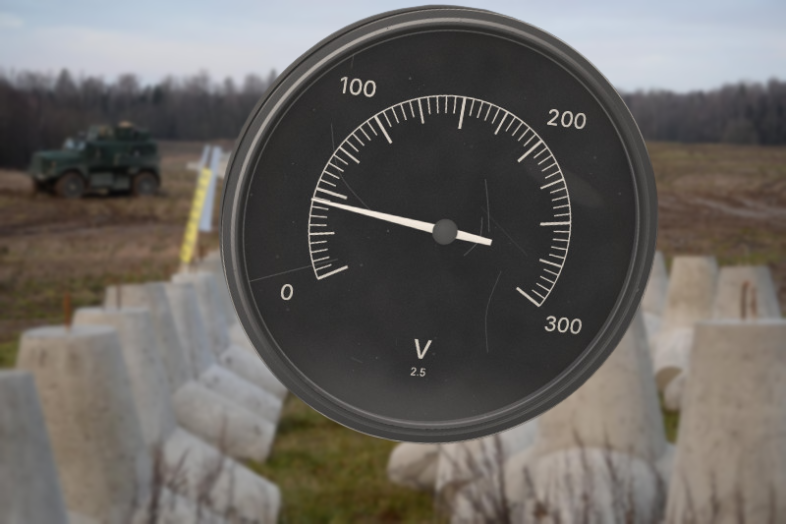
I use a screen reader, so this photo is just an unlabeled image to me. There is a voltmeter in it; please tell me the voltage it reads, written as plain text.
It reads 45 V
